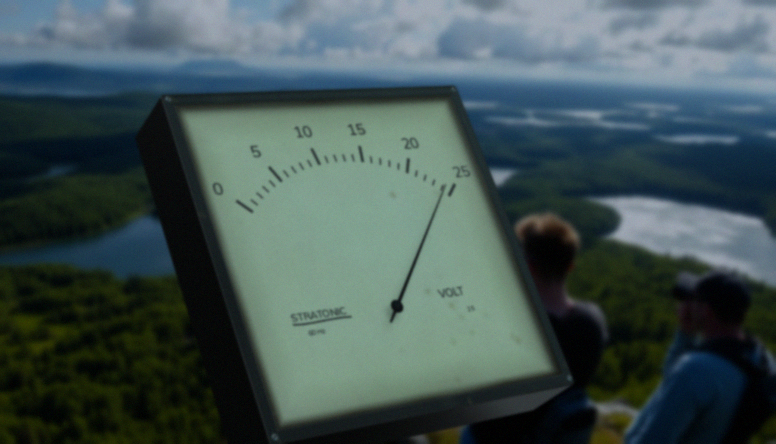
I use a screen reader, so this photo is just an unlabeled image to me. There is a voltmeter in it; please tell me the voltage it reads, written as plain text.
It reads 24 V
